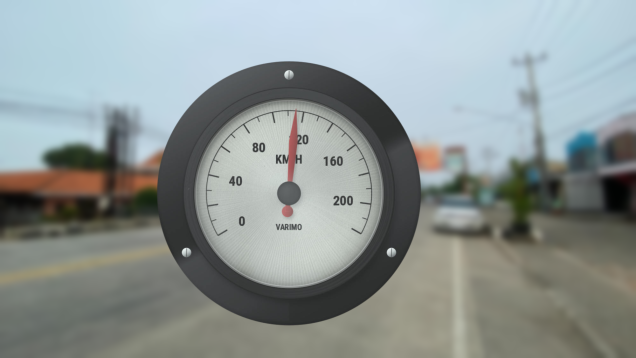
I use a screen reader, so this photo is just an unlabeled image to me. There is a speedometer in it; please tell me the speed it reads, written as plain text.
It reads 115 km/h
